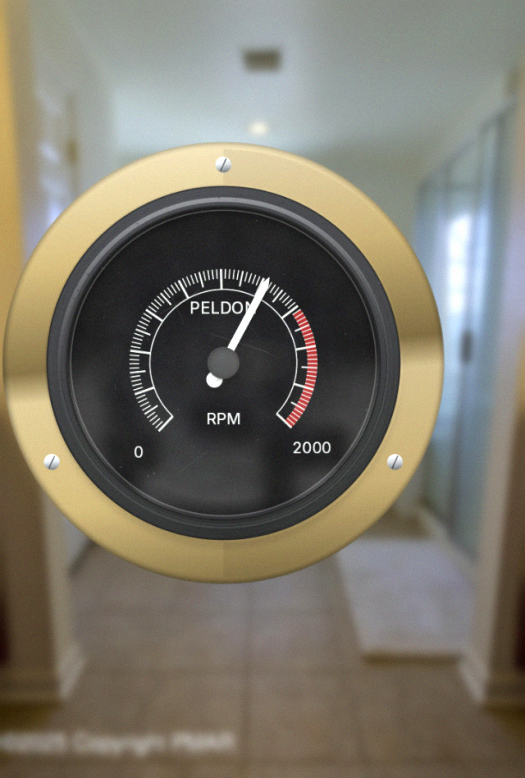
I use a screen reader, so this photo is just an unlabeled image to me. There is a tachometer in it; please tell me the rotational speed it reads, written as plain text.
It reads 1220 rpm
